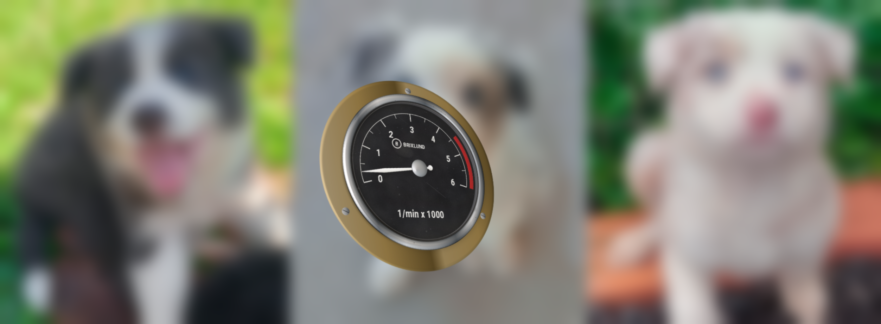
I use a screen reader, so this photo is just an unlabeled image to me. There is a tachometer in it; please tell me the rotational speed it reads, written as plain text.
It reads 250 rpm
